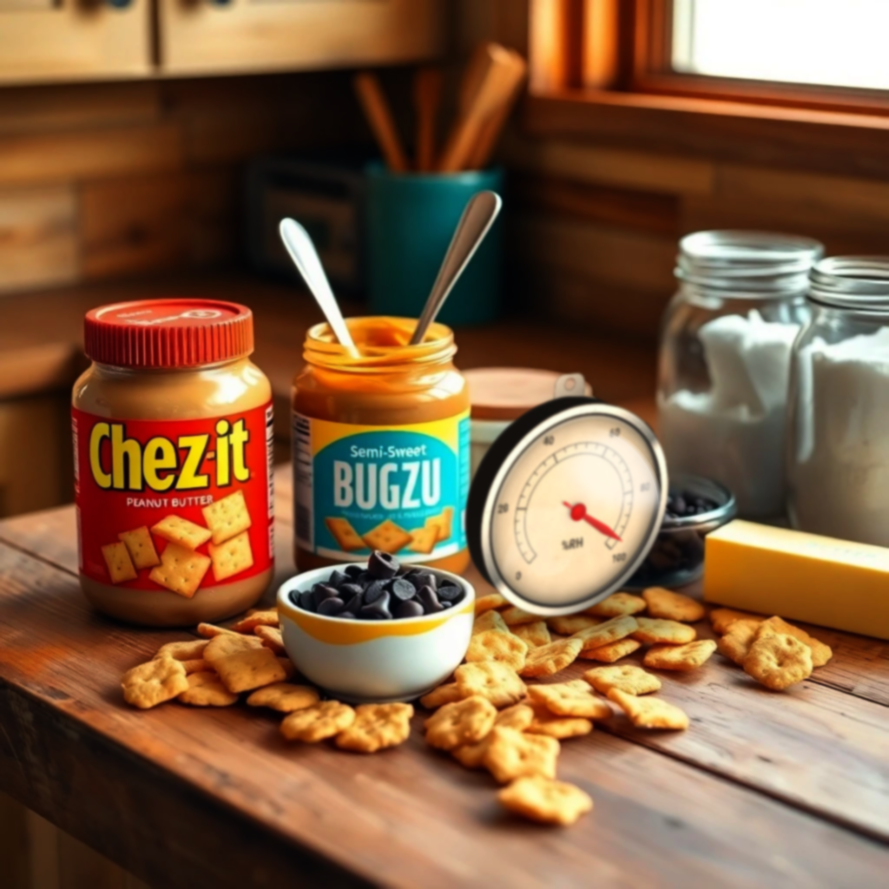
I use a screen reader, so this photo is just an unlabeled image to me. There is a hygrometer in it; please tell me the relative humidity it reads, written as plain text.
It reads 96 %
